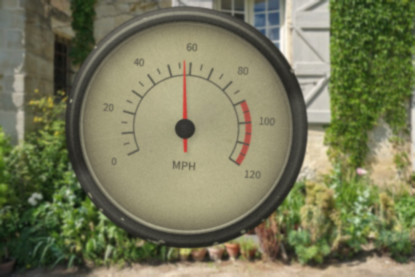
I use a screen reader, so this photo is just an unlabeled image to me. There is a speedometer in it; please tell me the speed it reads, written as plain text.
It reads 57.5 mph
